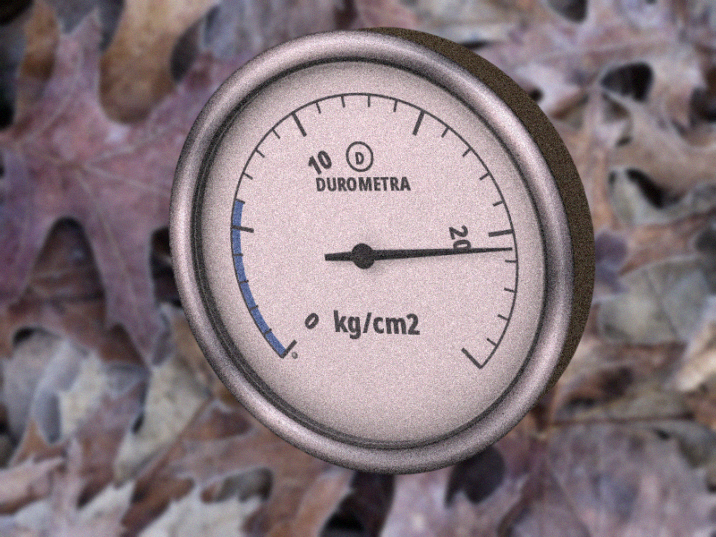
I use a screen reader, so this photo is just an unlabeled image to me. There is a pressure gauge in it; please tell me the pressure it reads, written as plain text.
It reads 20.5 kg/cm²
